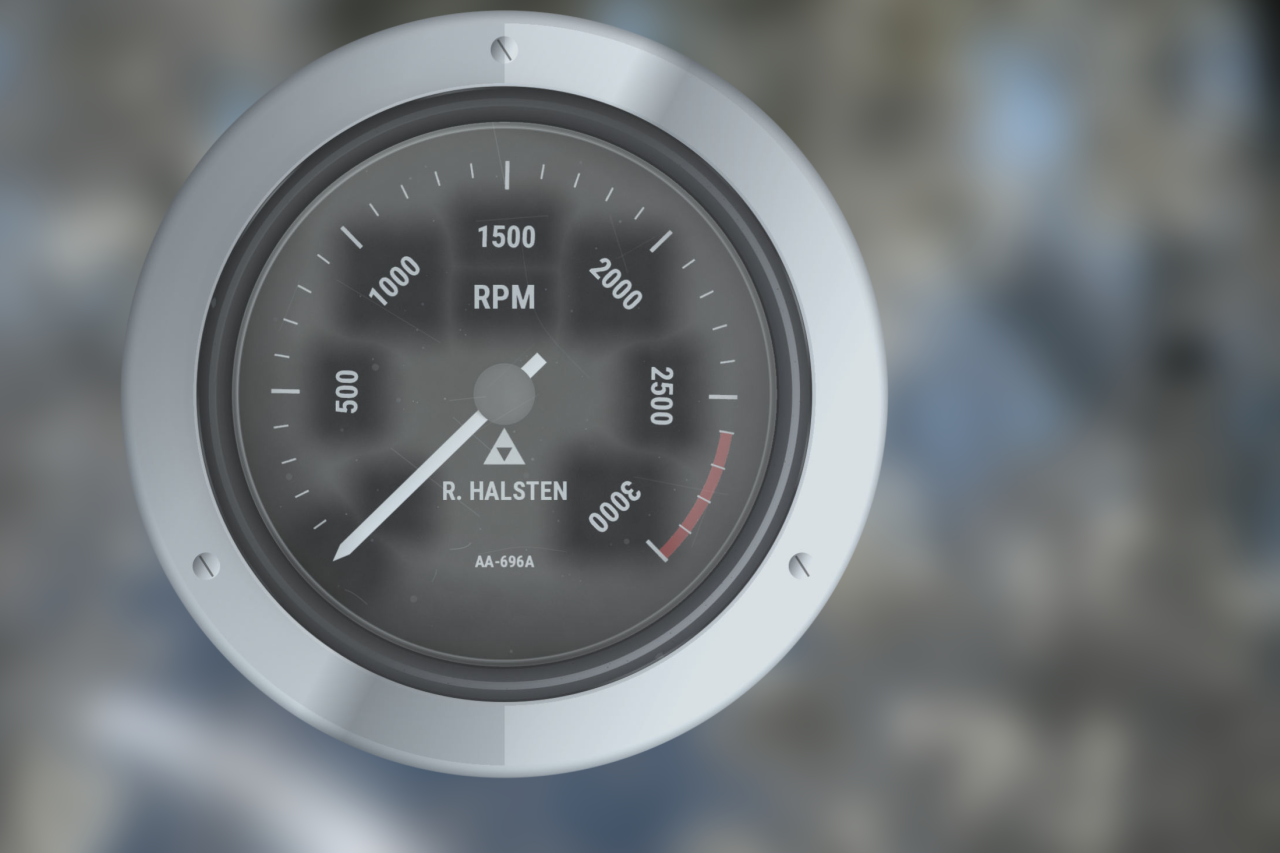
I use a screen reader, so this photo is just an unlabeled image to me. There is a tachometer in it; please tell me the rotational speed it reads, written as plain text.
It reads 0 rpm
